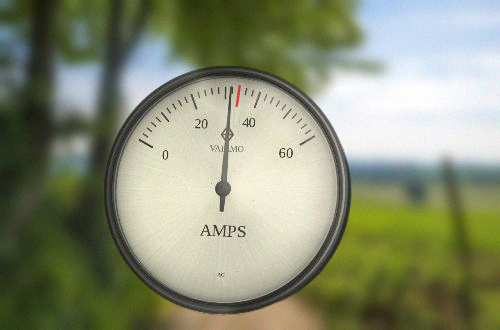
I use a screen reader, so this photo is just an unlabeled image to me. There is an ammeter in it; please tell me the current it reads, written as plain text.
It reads 32 A
